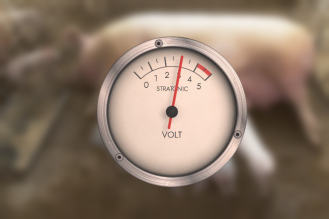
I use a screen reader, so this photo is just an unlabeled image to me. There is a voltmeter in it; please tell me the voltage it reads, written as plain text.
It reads 3 V
